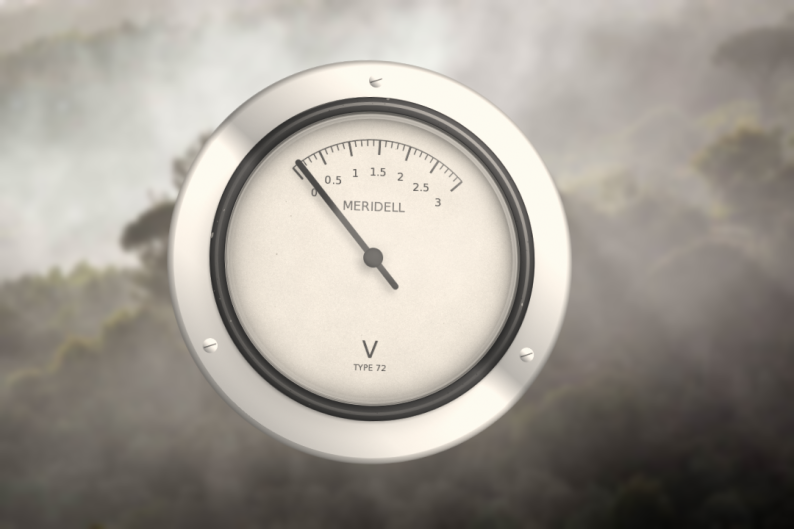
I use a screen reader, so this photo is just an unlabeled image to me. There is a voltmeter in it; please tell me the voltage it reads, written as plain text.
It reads 0.1 V
